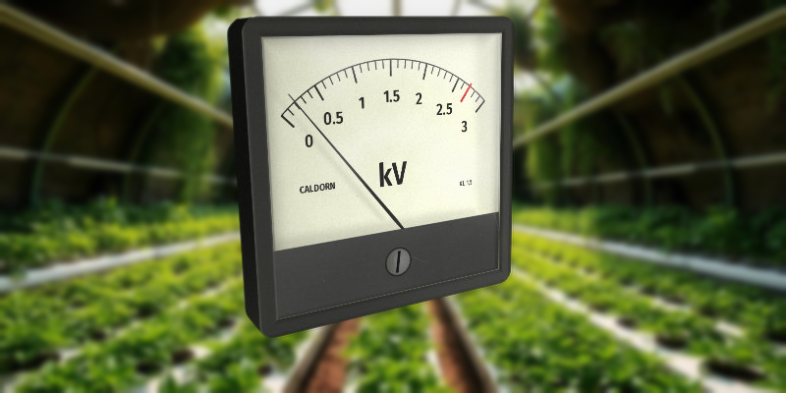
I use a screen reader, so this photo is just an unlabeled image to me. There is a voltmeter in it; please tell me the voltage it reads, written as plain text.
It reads 0.2 kV
